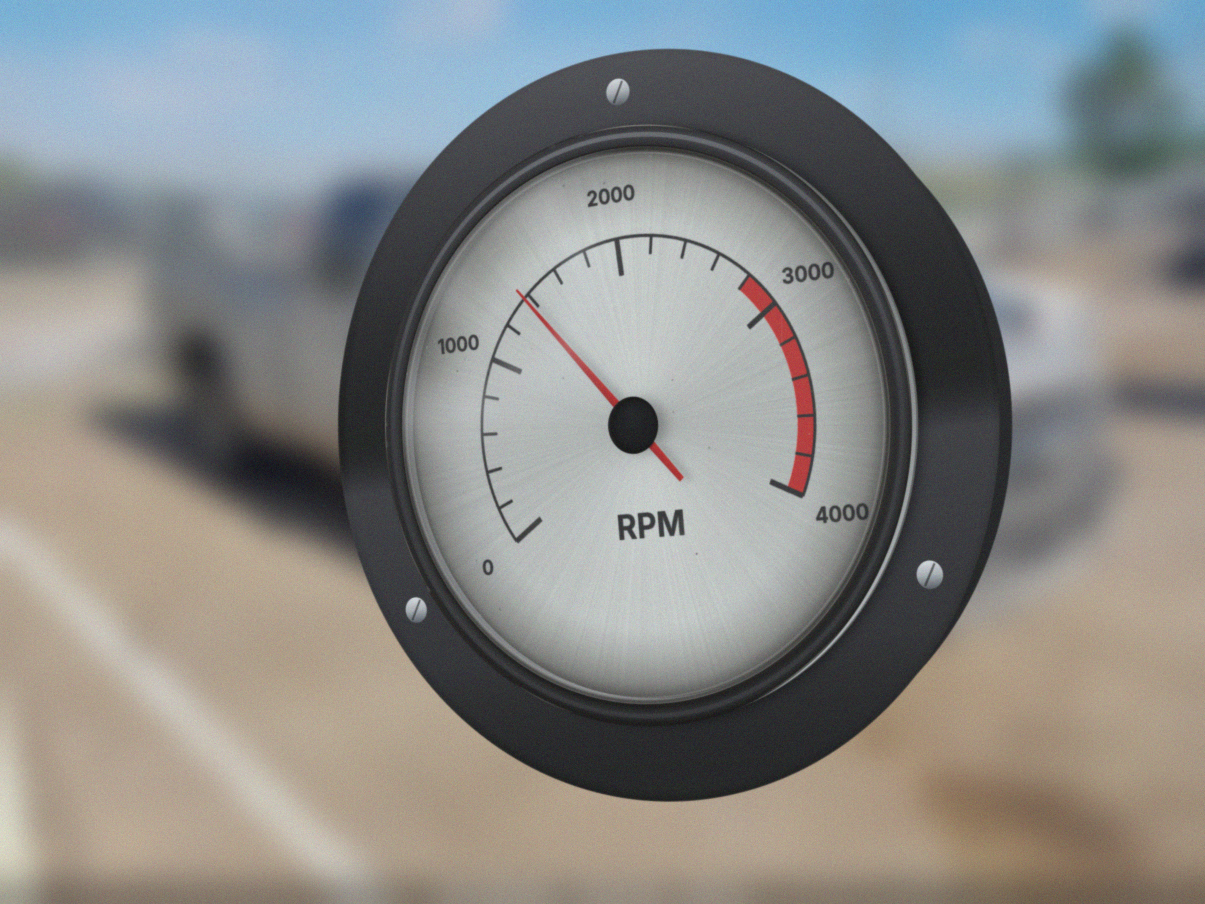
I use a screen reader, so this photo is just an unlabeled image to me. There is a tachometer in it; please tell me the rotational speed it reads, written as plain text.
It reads 1400 rpm
